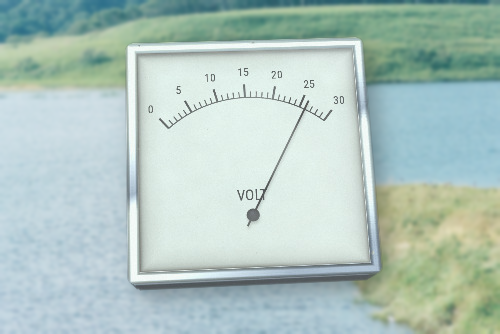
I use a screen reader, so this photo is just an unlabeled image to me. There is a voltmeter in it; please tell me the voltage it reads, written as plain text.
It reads 26 V
